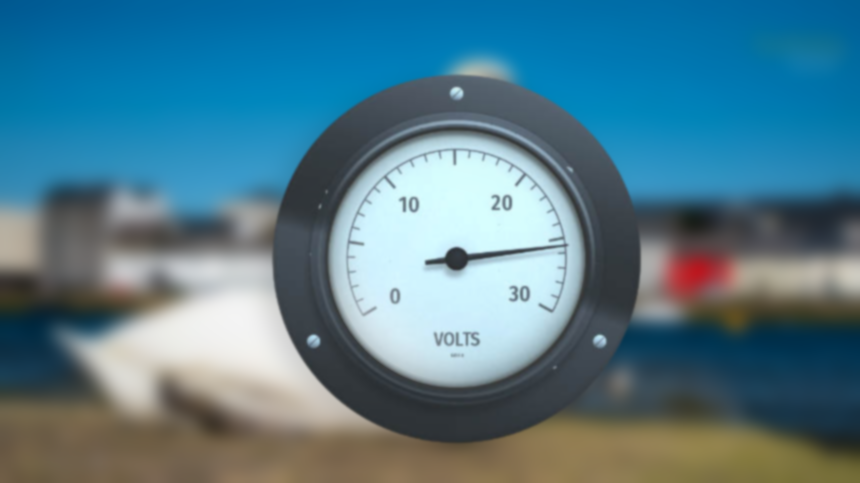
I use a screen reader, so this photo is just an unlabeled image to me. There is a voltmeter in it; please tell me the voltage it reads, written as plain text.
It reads 25.5 V
